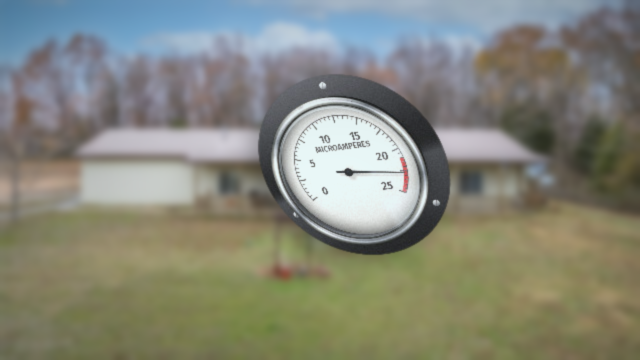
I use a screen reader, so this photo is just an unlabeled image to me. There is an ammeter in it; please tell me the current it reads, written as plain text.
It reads 22.5 µA
